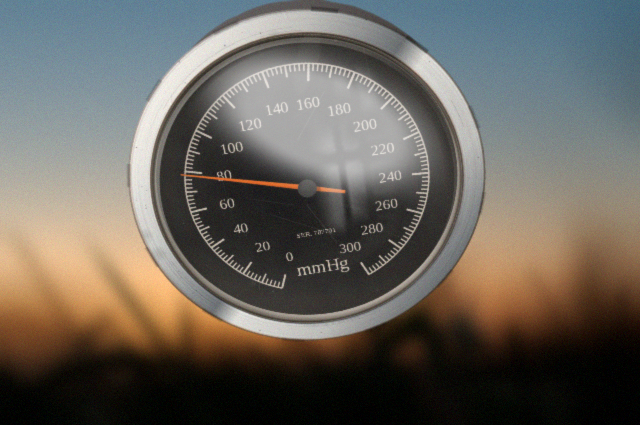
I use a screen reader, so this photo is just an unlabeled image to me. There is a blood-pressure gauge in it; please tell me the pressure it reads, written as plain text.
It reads 80 mmHg
